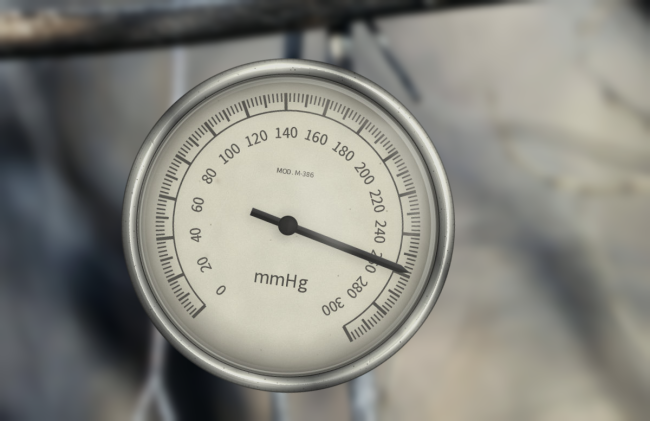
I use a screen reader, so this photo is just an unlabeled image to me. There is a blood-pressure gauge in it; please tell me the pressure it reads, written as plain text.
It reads 258 mmHg
